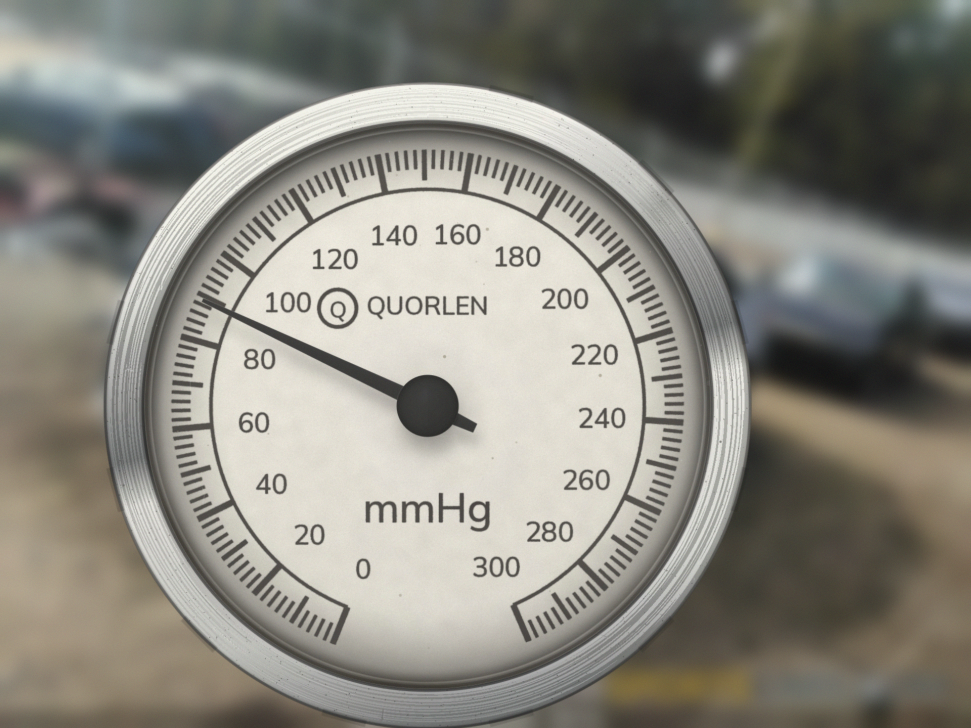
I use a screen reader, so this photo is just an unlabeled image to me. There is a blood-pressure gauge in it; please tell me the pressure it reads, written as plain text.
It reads 89 mmHg
